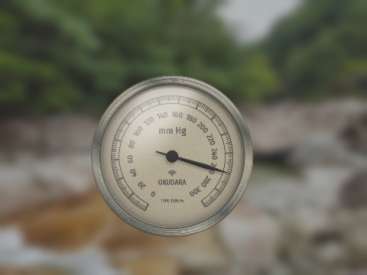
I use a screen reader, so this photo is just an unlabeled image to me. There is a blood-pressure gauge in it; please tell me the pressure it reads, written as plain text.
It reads 260 mmHg
